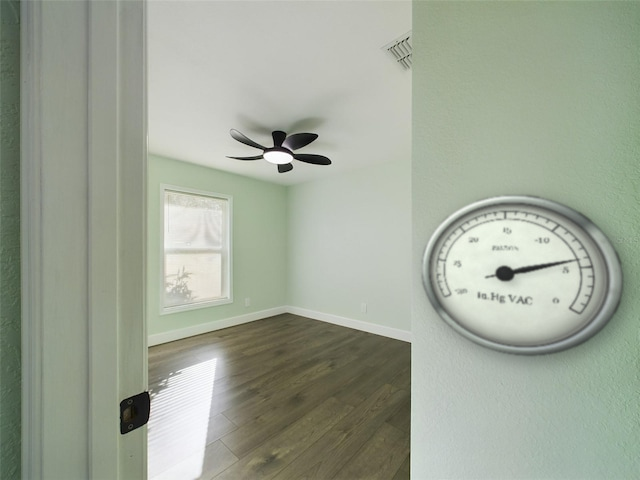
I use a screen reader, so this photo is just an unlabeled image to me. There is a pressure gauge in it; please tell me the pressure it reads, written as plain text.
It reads -6 inHg
